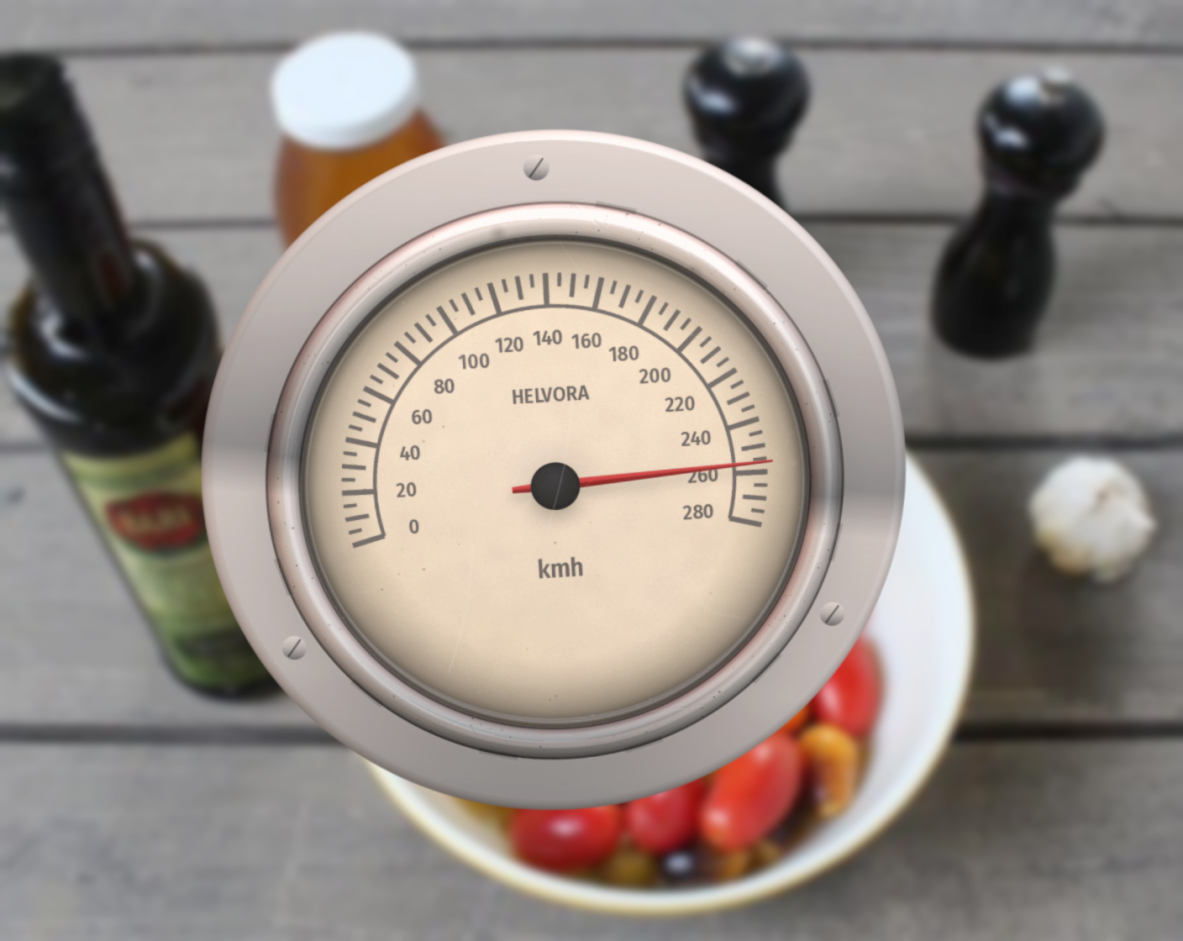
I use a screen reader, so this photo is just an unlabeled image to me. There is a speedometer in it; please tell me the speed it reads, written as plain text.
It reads 255 km/h
